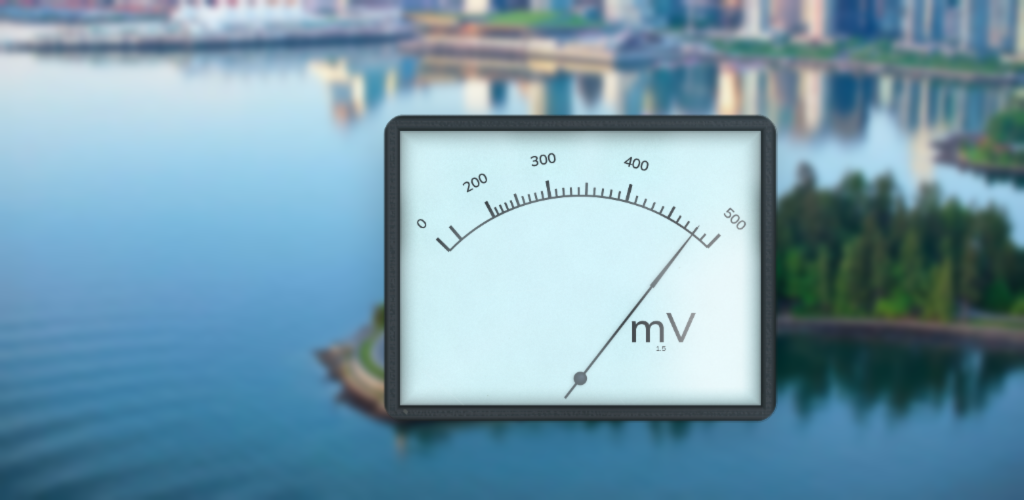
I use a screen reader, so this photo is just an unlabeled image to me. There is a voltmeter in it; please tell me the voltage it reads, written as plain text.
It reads 480 mV
